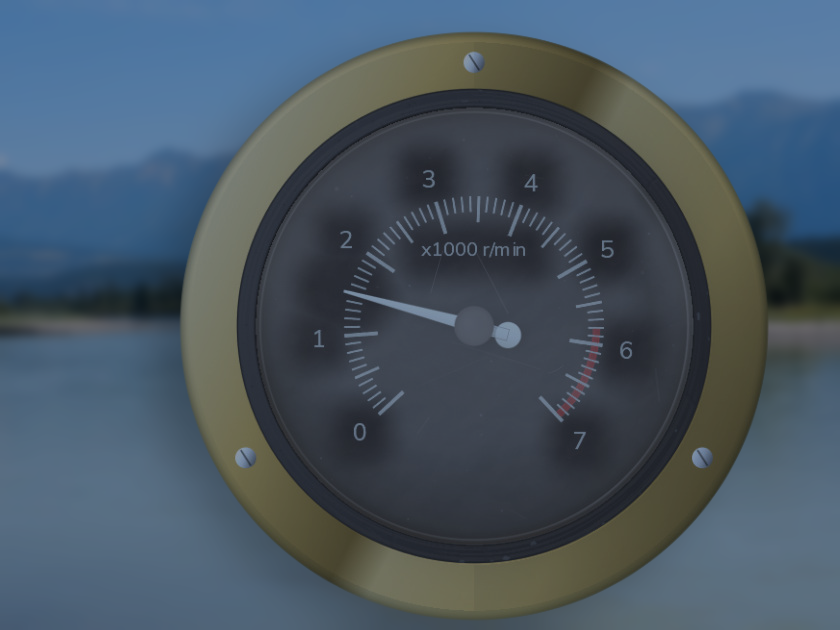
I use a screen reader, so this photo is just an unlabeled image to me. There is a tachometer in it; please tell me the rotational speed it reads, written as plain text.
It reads 1500 rpm
